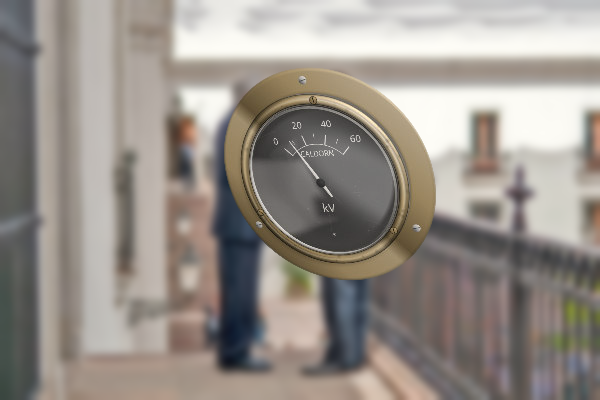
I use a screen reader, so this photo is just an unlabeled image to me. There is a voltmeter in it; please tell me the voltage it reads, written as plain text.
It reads 10 kV
